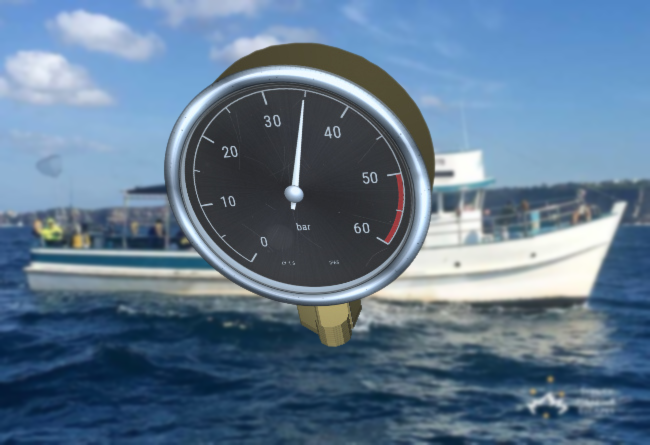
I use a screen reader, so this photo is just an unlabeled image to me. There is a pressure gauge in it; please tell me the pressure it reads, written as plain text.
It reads 35 bar
